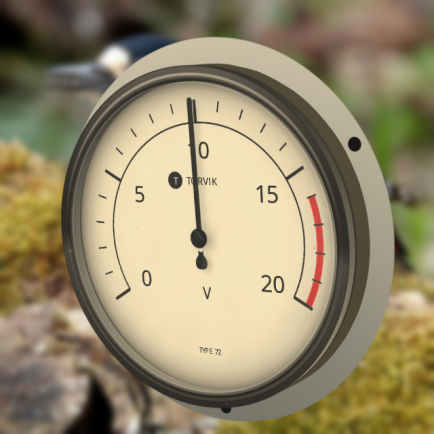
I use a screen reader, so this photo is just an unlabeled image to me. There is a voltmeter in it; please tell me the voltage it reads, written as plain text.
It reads 10 V
